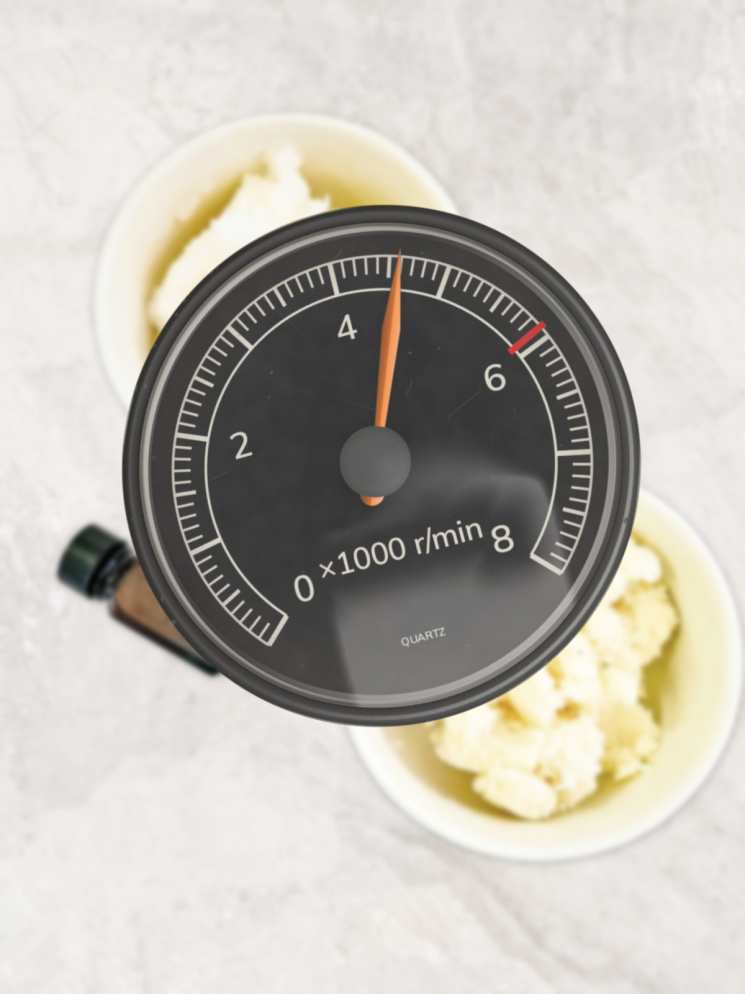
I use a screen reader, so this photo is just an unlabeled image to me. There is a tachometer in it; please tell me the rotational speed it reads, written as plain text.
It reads 4600 rpm
